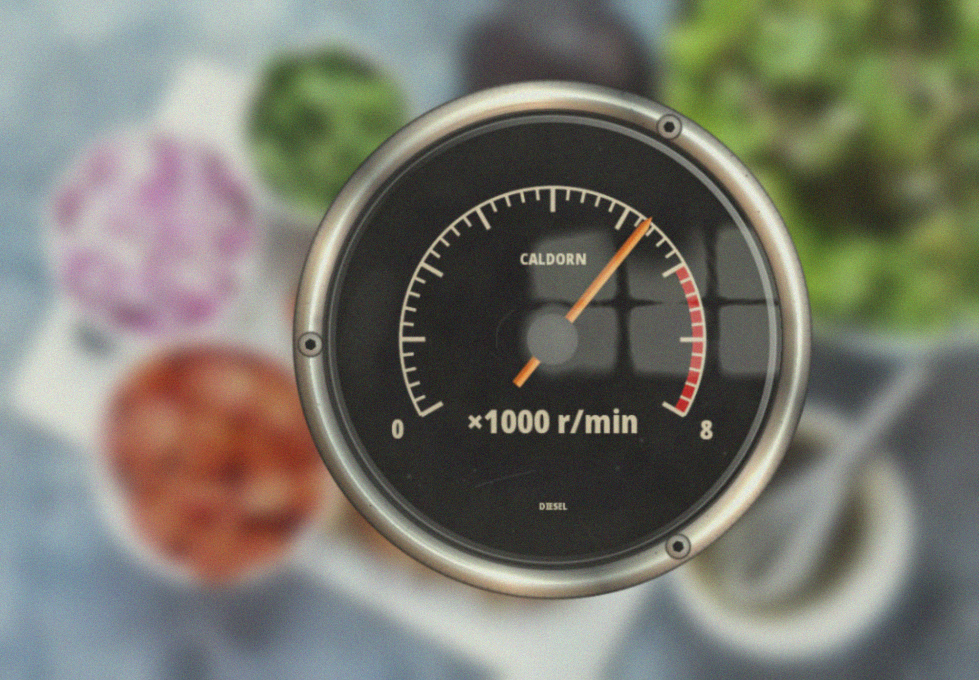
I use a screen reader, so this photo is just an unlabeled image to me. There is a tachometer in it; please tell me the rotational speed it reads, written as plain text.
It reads 5300 rpm
